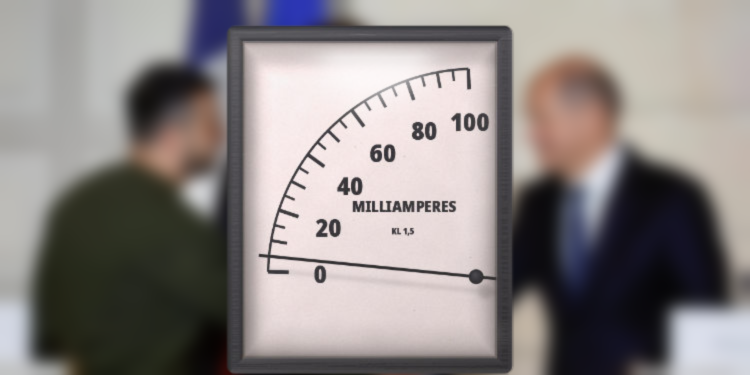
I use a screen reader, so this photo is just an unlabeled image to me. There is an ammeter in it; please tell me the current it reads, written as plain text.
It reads 5 mA
